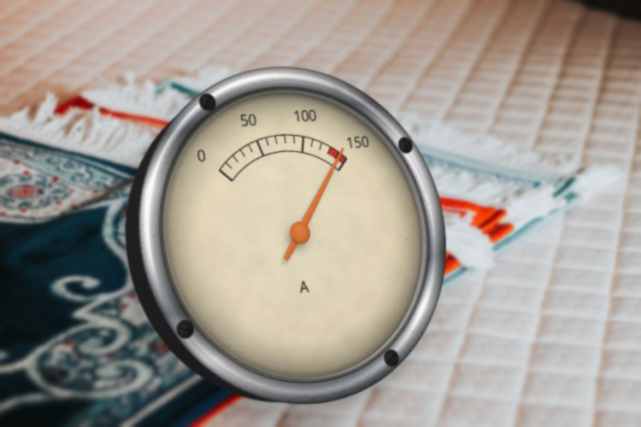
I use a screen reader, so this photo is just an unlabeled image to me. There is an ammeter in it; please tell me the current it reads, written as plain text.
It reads 140 A
